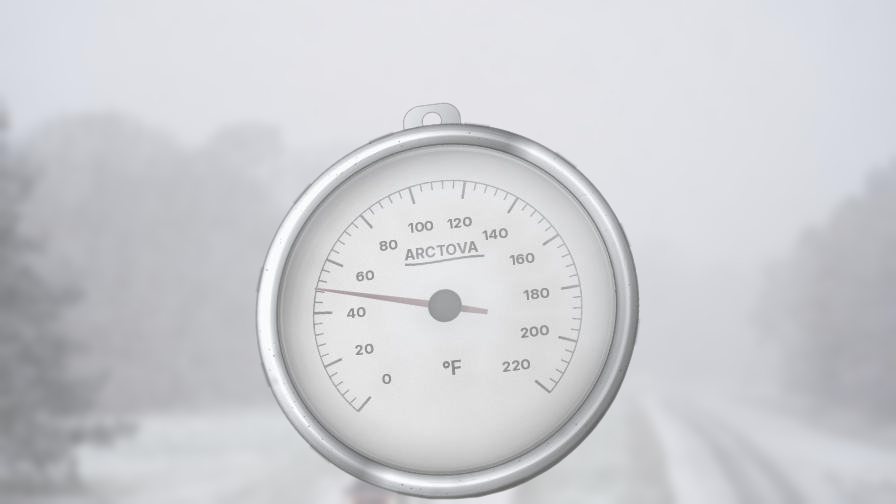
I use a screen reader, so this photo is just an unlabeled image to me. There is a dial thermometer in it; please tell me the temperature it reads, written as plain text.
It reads 48 °F
